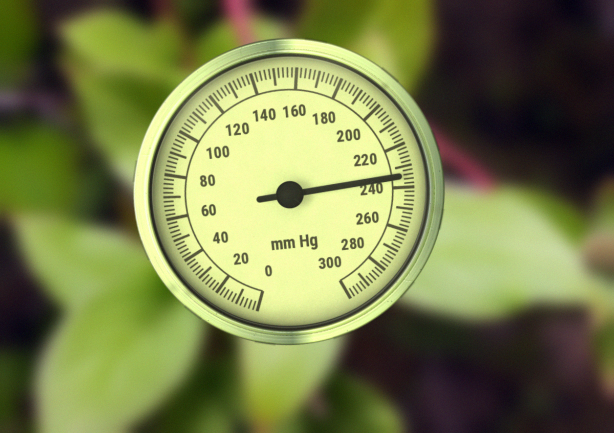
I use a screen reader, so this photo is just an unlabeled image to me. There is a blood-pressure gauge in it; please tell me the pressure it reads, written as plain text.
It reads 234 mmHg
